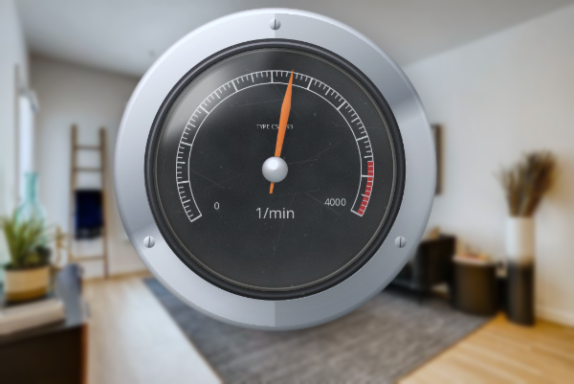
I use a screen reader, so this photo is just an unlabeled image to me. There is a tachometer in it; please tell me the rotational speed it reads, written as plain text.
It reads 2200 rpm
